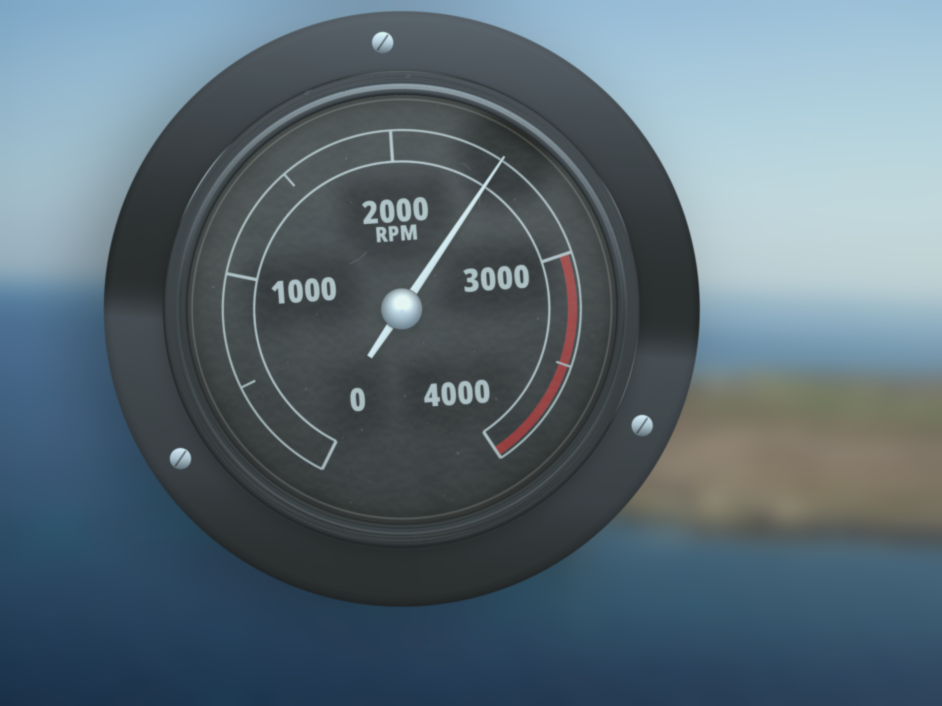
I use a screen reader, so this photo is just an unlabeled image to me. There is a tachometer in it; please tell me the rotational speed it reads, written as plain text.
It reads 2500 rpm
